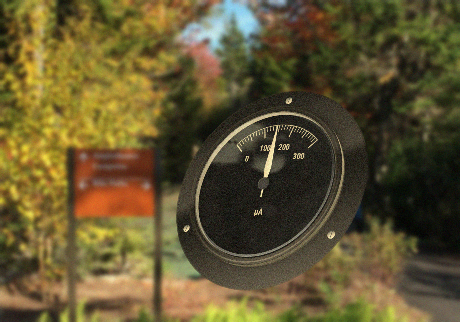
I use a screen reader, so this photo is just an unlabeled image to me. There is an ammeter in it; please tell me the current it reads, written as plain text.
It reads 150 µA
